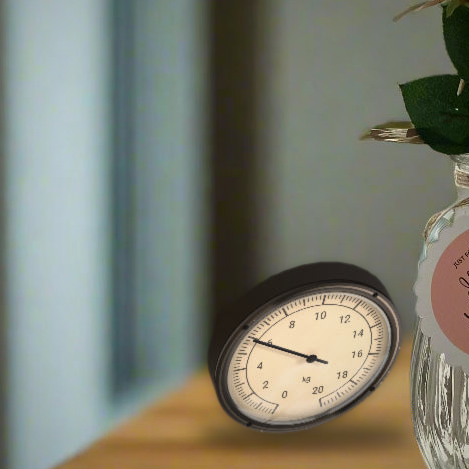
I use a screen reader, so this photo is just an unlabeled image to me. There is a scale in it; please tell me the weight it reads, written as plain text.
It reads 6 kg
